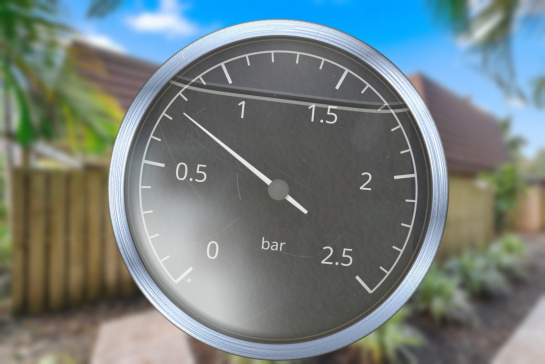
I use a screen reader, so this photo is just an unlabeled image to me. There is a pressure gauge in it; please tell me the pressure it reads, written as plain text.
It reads 0.75 bar
